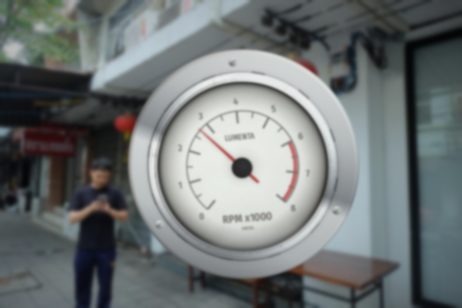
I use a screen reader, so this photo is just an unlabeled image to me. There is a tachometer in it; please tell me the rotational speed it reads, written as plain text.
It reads 2750 rpm
